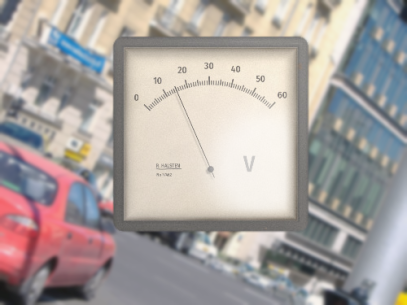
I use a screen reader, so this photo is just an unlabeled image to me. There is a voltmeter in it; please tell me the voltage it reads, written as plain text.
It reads 15 V
